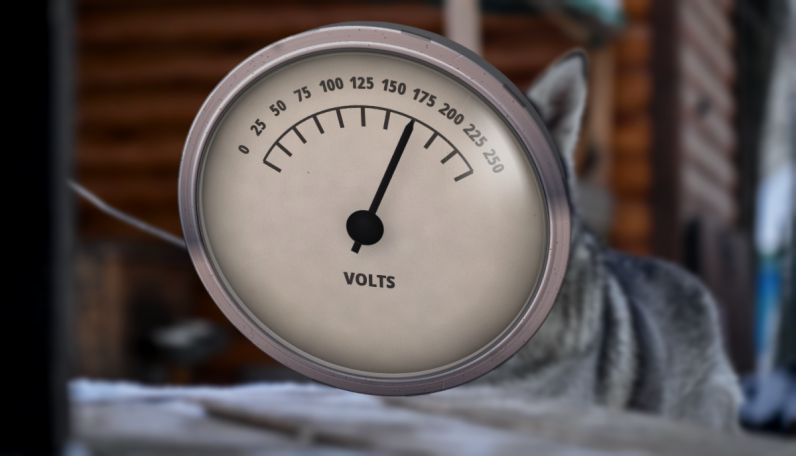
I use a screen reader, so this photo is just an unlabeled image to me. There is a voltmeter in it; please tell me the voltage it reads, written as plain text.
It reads 175 V
